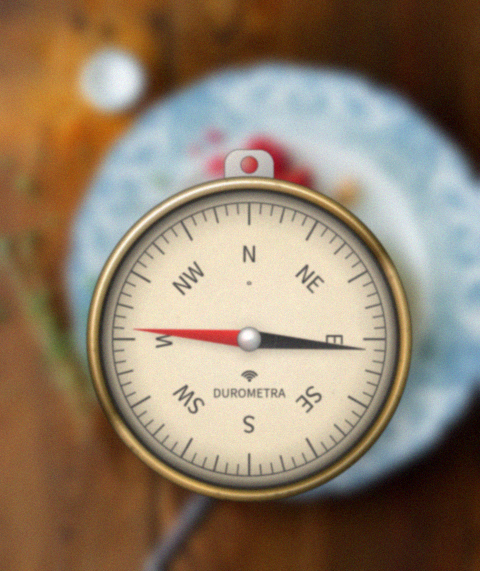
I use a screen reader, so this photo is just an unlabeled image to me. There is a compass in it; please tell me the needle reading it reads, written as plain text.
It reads 275 °
